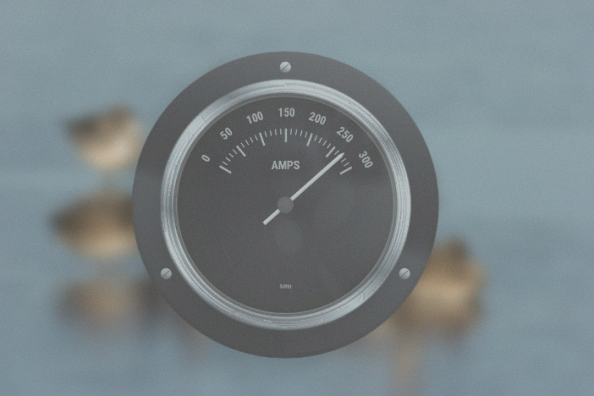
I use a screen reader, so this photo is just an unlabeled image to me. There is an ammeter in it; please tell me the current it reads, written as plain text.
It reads 270 A
